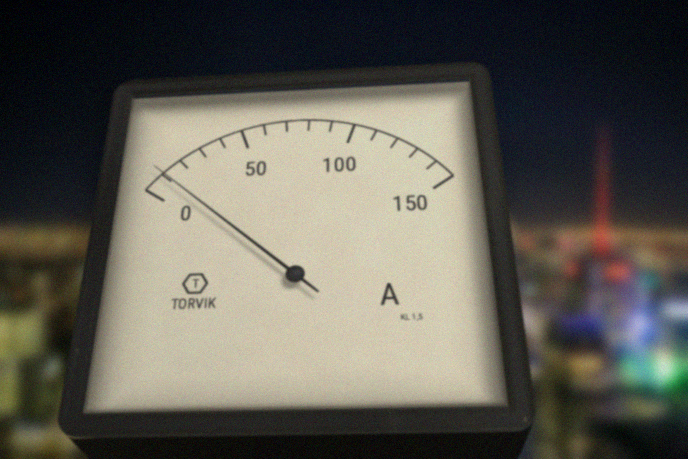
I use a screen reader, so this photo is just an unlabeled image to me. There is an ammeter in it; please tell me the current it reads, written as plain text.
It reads 10 A
